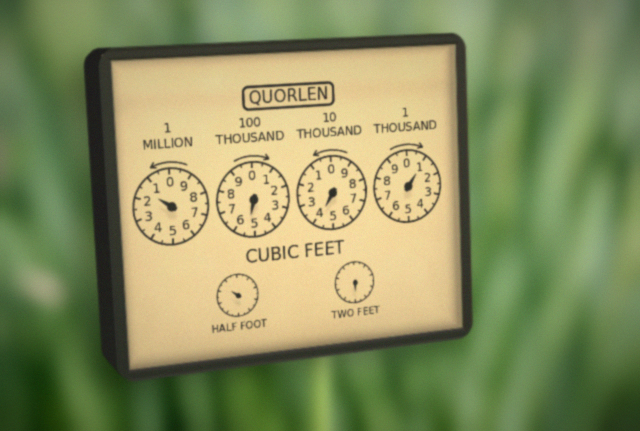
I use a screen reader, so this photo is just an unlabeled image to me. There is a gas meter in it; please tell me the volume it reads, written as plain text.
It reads 154100 ft³
